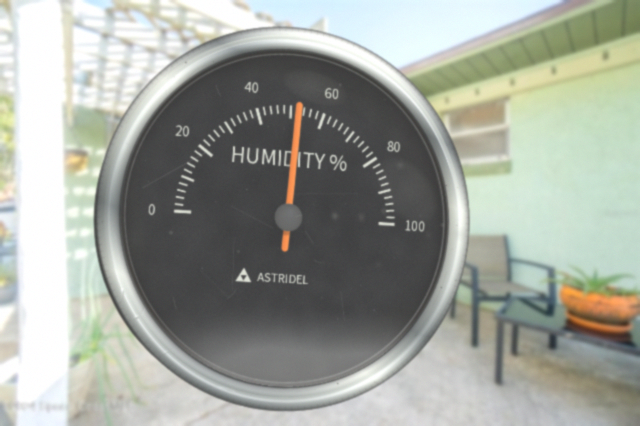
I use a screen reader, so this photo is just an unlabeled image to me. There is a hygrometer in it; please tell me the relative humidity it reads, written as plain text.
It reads 52 %
